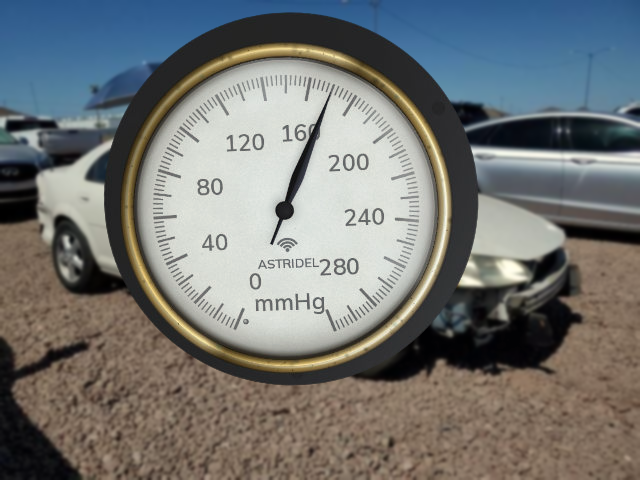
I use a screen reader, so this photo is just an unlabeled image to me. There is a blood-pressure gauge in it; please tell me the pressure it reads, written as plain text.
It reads 170 mmHg
